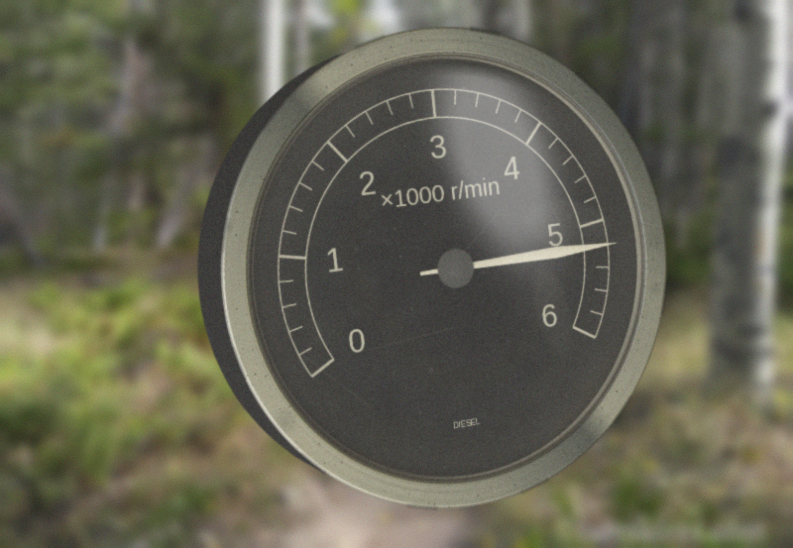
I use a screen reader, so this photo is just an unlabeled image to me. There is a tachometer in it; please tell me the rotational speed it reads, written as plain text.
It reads 5200 rpm
